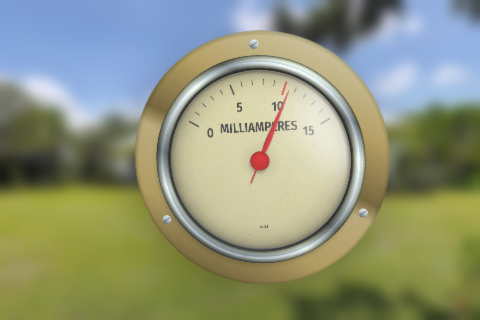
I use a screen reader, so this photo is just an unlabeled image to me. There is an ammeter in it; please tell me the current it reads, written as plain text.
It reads 10.5 mA
